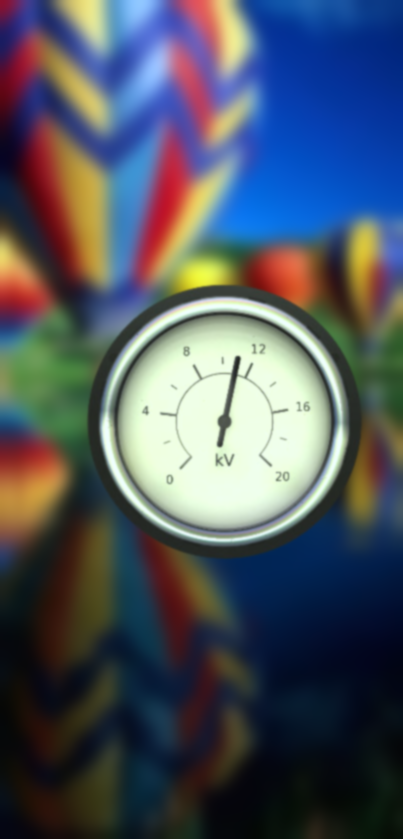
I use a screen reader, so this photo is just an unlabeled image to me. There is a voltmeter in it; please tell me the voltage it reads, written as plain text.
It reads 11 kV
